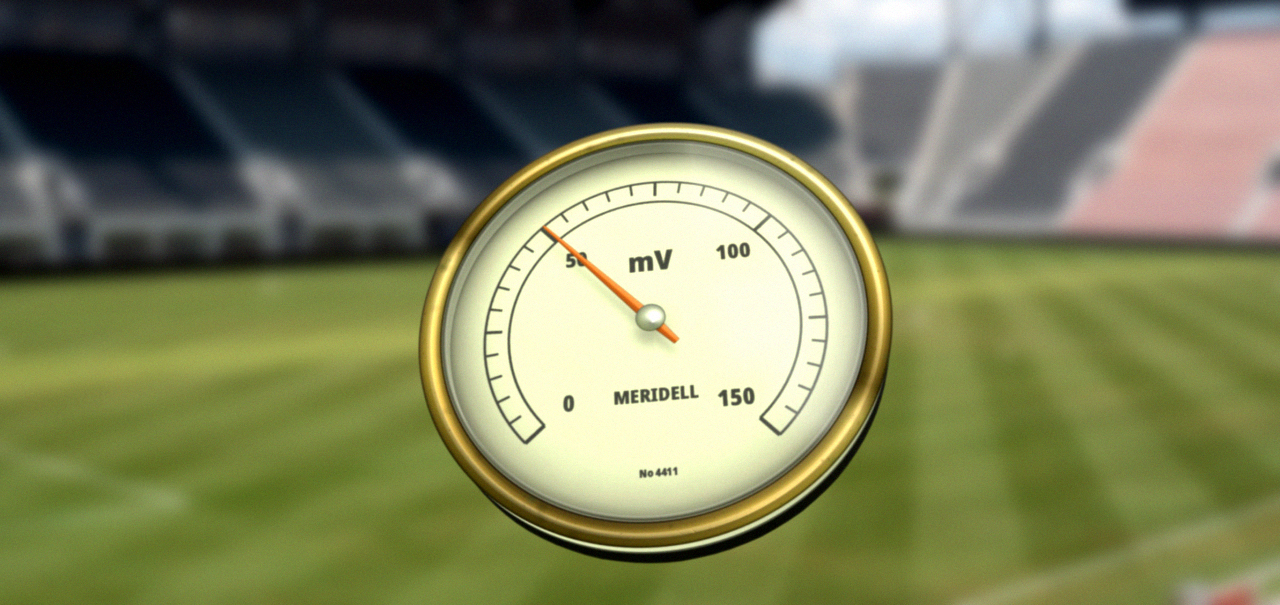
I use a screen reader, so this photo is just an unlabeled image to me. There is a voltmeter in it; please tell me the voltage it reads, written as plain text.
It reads 50 mV
